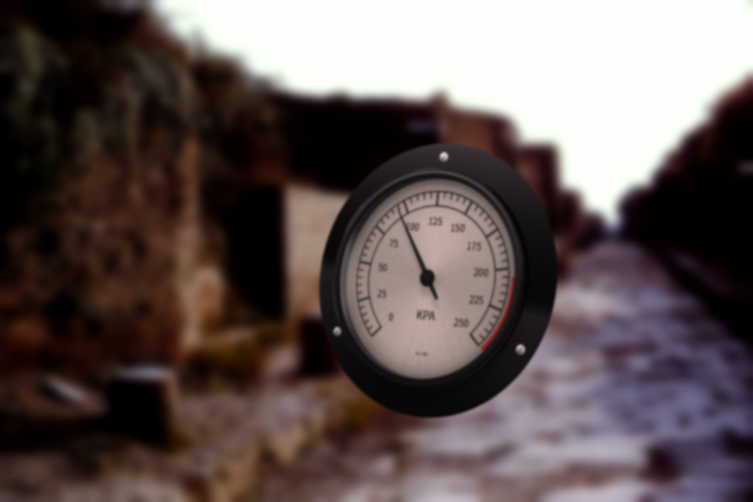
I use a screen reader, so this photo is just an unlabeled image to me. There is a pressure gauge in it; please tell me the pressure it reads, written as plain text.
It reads 95 kPa
